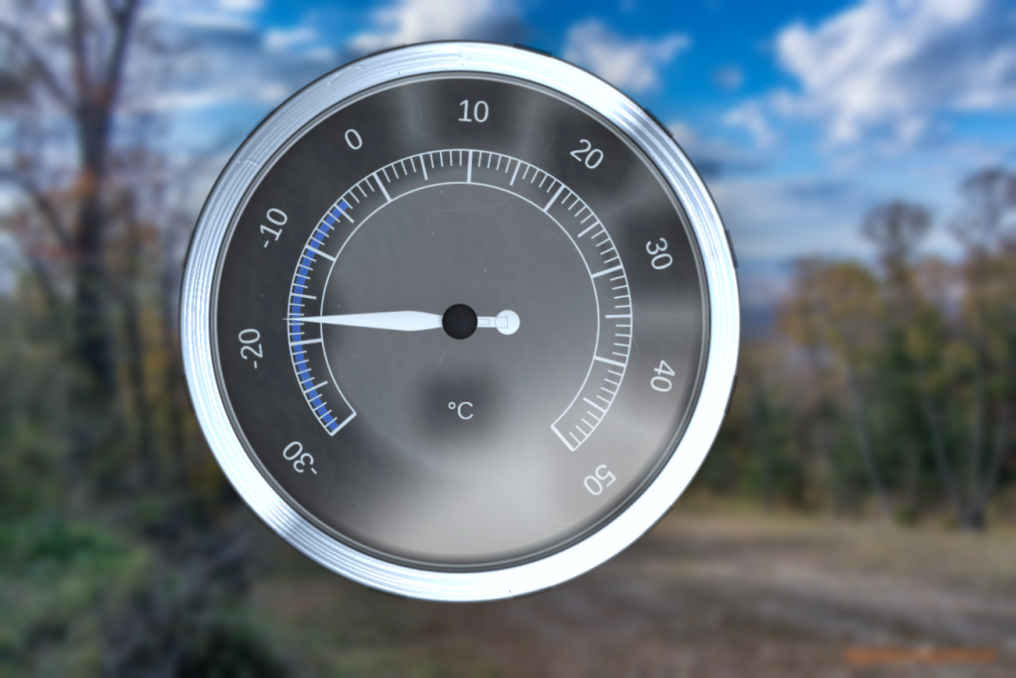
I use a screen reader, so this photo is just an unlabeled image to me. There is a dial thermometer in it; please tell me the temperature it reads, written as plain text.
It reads -17.5 °C
